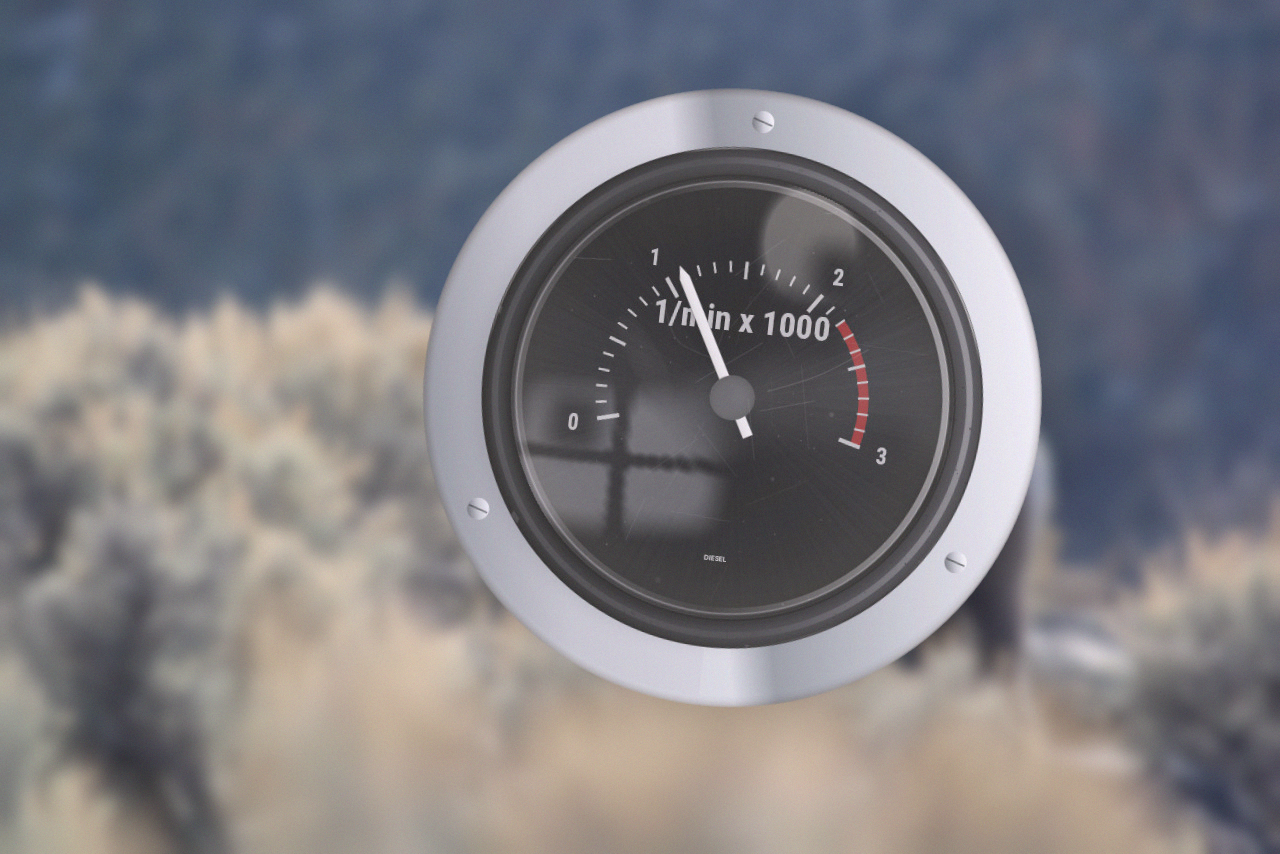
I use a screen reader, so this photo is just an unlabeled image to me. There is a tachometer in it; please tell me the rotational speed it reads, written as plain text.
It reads 1100 rpm
